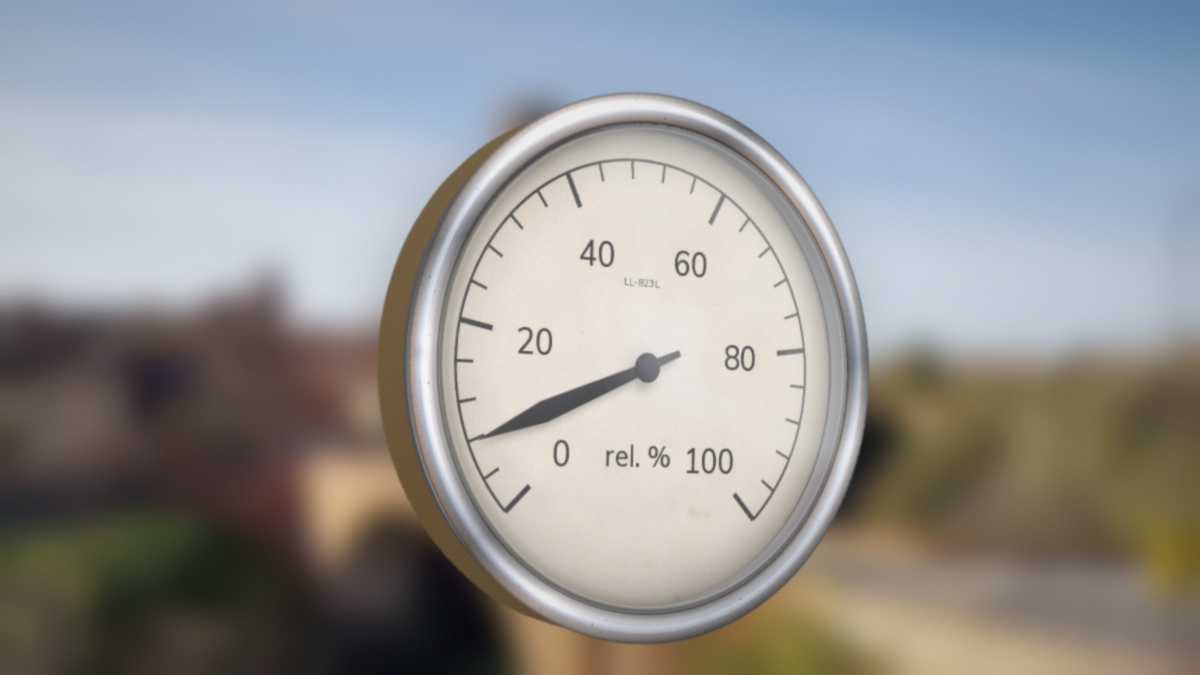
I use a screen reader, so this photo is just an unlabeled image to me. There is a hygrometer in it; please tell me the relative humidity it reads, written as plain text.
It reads 8 %
